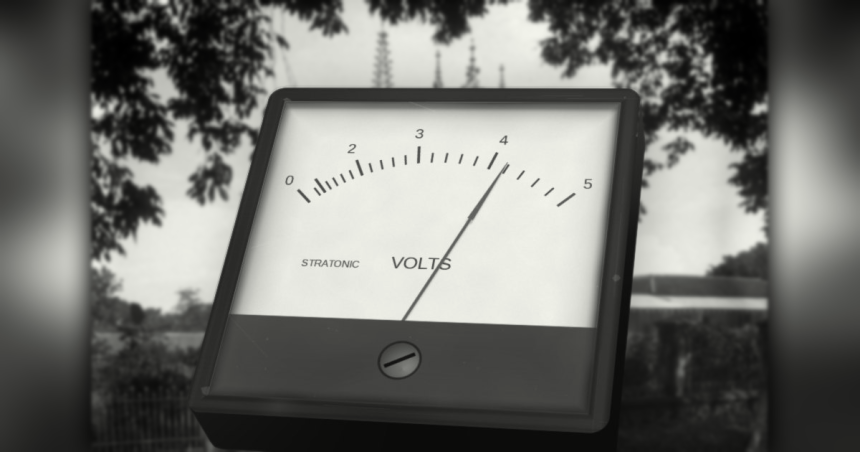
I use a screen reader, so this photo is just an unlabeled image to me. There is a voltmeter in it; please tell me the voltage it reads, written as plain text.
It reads 4.2 V
